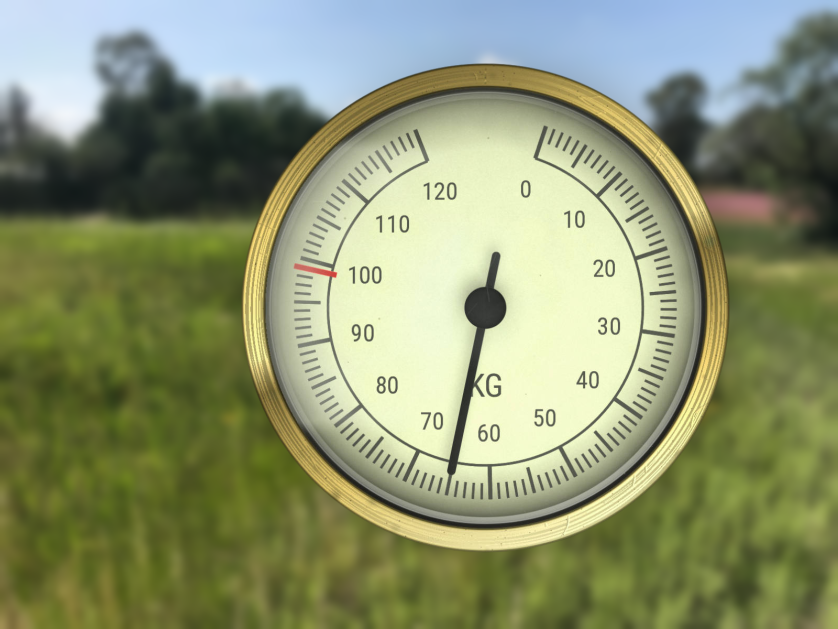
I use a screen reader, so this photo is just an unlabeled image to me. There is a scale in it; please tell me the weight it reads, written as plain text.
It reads 65 kg
